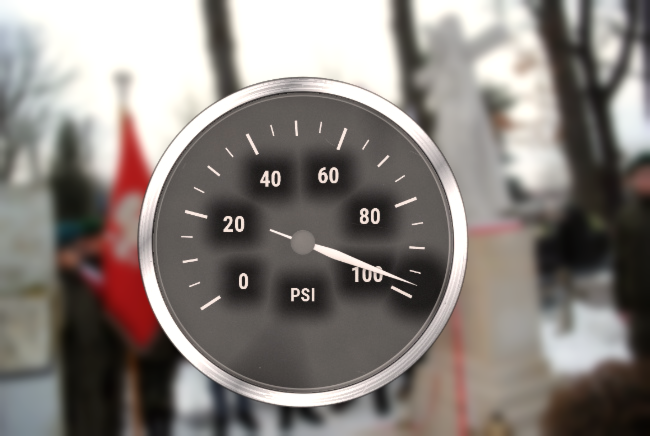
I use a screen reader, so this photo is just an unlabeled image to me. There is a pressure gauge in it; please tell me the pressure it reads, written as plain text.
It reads 97.5 psi
